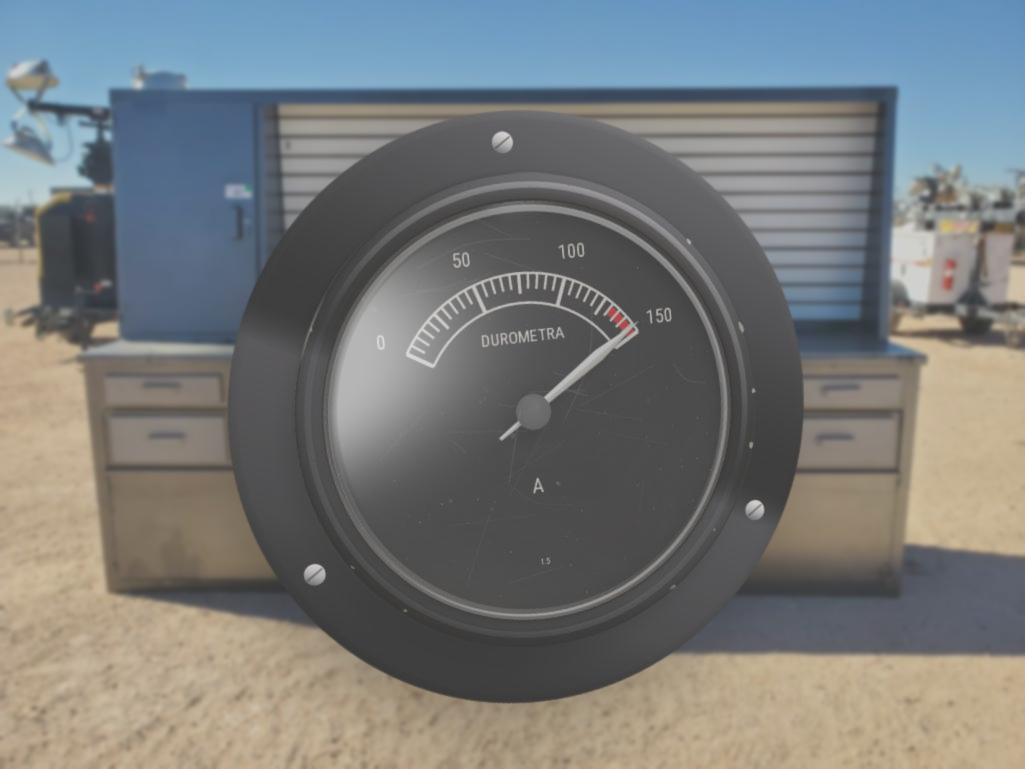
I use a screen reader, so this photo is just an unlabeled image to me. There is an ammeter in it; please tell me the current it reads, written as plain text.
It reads 145 A
